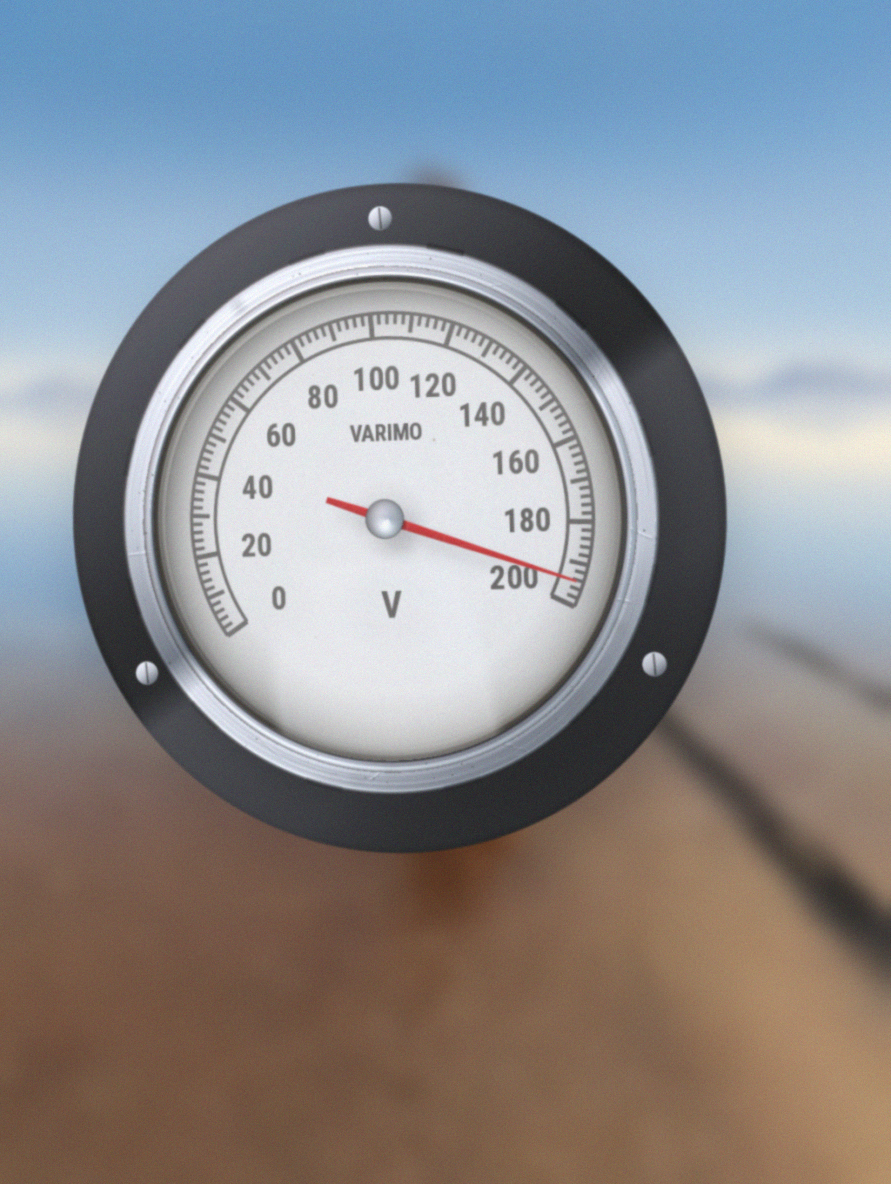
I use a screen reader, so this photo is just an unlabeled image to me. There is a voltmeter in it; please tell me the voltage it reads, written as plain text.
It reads 194 V
